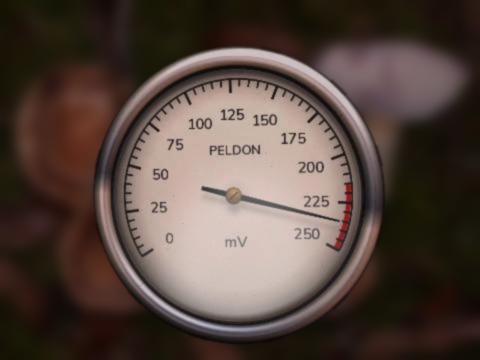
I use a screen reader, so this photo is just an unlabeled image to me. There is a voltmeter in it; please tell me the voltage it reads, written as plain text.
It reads 235 mV
